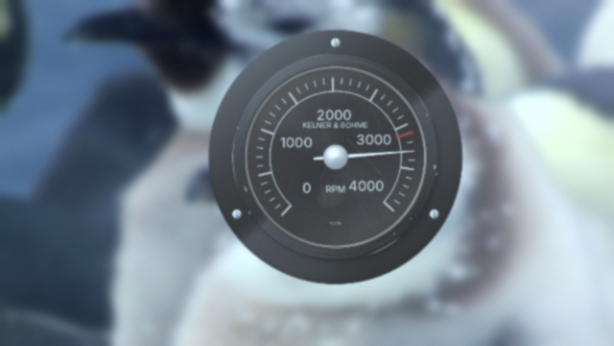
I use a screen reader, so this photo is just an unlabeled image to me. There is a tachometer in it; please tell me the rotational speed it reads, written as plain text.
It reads 3300 rpm
